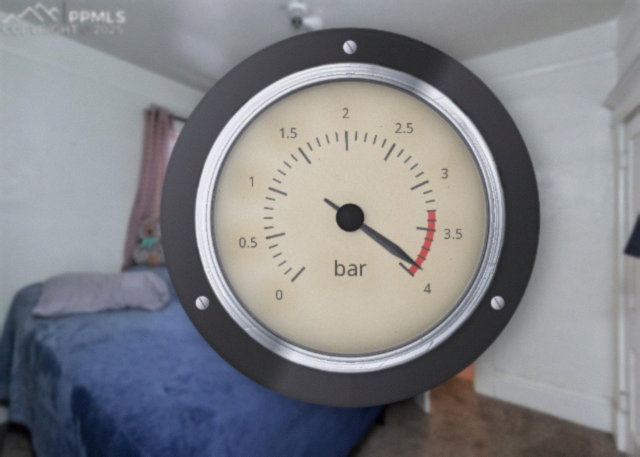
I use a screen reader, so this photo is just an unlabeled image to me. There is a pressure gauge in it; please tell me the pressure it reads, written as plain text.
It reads 3.9 bar
